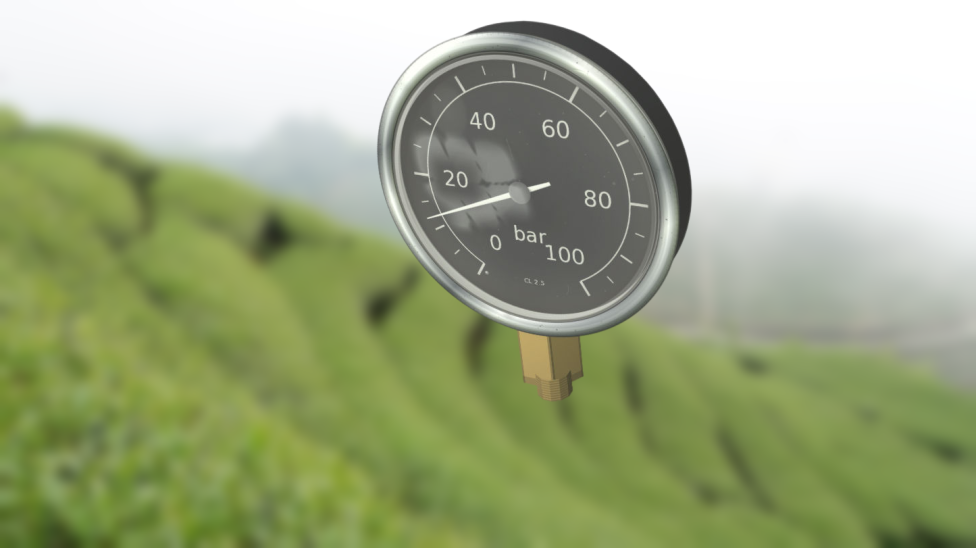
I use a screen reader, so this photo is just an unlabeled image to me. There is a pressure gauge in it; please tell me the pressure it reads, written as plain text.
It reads 12.5 bar
